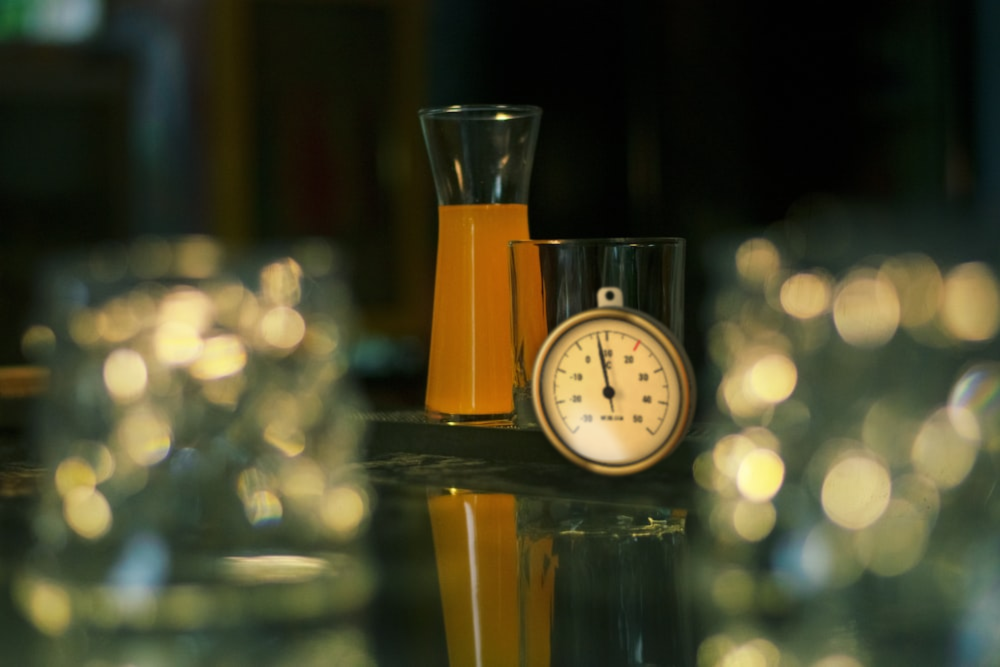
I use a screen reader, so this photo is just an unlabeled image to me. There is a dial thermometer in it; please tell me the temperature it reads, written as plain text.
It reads 7.5 °C
